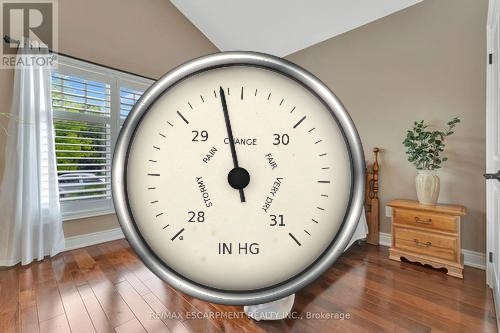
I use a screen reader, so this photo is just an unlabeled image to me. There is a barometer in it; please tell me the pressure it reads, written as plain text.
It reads 29.35 inHg
